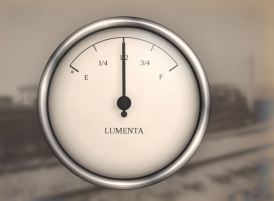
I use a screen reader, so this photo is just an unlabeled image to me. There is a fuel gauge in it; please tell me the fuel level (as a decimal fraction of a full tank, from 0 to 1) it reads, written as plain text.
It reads 0.5
